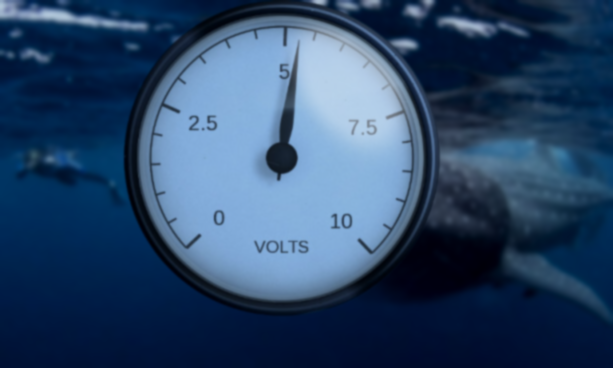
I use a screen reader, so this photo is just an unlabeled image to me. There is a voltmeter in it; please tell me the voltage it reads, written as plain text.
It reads 5.25 V
